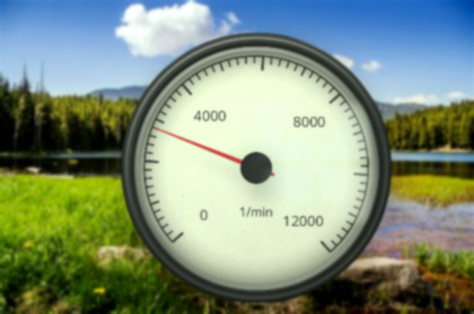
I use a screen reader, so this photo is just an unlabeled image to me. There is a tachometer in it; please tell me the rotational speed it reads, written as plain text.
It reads 2800 rpm
